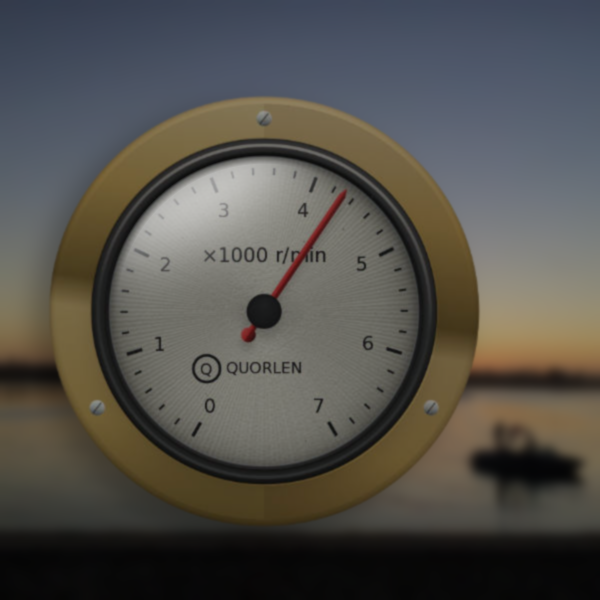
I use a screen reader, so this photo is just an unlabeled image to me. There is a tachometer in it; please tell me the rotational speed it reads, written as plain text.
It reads 4300 rpm
